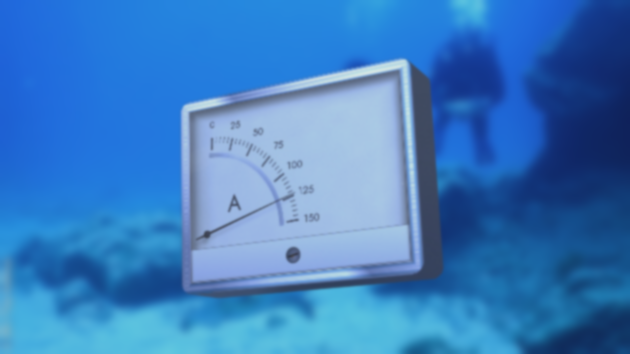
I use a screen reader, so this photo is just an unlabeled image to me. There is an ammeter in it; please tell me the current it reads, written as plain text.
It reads 125 A
